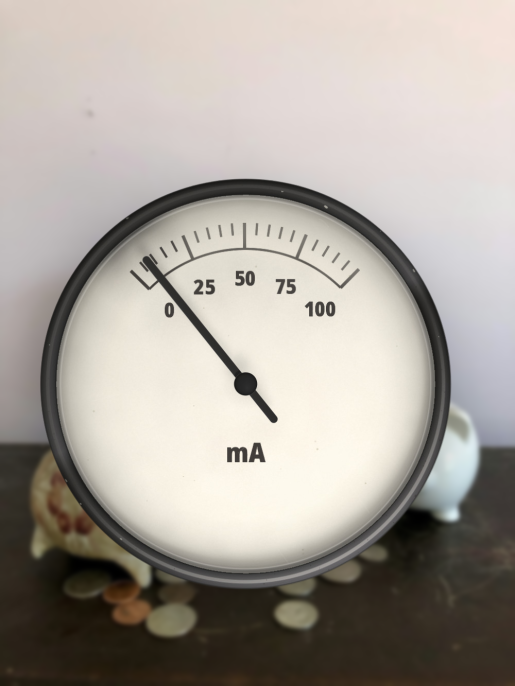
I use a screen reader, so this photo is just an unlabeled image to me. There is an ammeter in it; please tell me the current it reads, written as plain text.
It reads 7.5 mA
